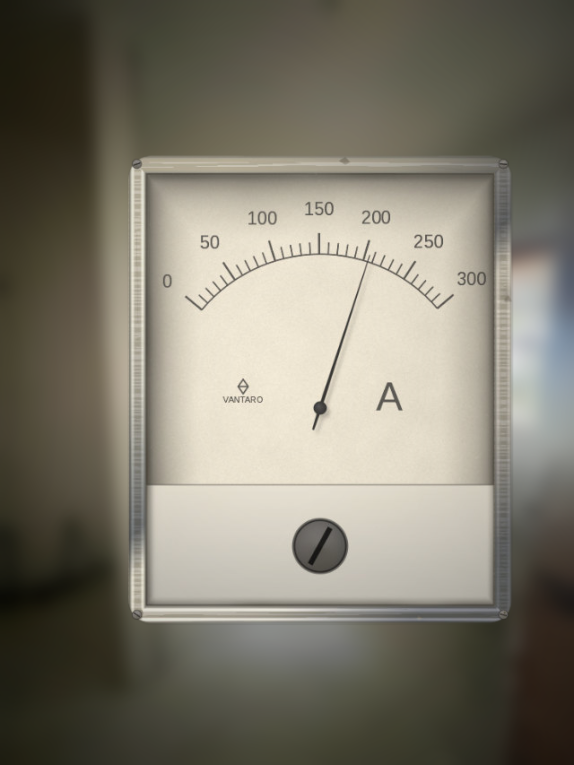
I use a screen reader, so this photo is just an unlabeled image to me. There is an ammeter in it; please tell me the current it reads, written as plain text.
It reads 205 A
